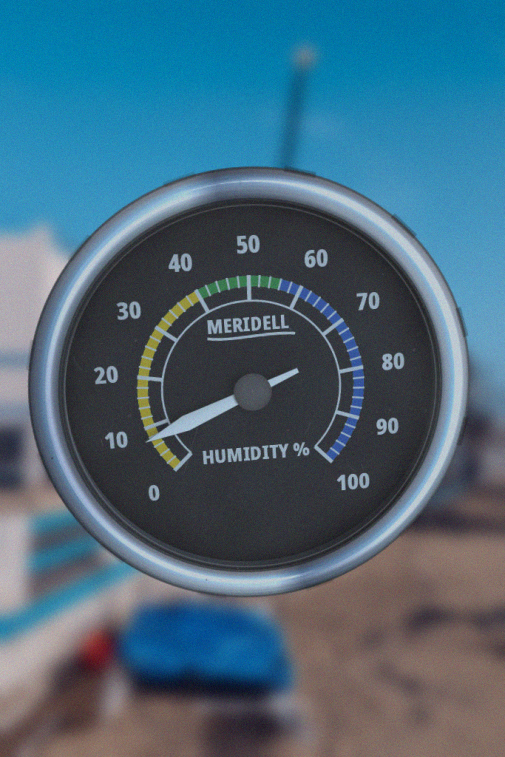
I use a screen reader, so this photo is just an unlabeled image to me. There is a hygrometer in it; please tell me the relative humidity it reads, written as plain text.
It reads 8 %
